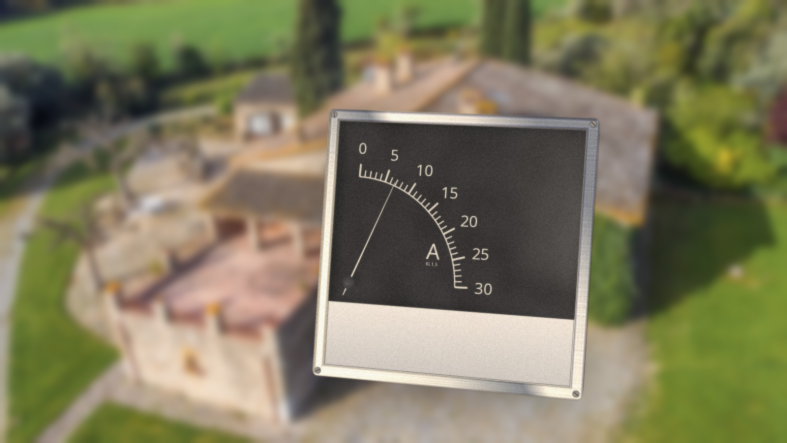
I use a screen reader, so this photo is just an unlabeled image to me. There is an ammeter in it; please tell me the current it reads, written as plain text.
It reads 7 A
